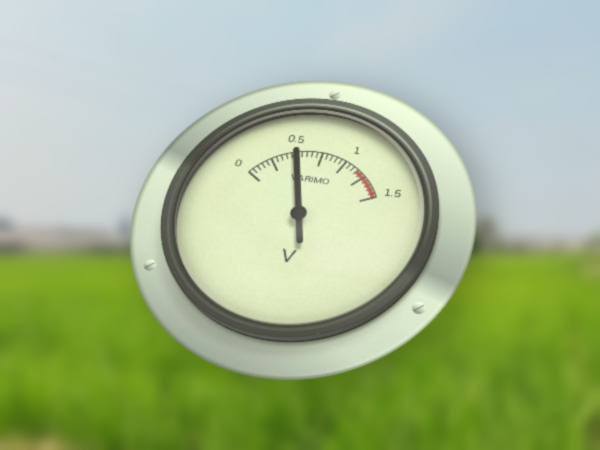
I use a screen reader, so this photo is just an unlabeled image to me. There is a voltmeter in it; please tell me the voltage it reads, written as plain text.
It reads 0.5 V
